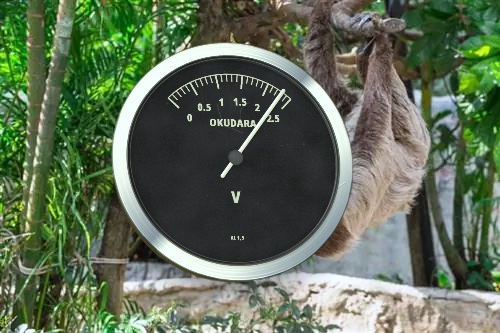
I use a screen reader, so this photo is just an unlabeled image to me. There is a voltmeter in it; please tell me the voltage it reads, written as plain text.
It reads 2.3 V
